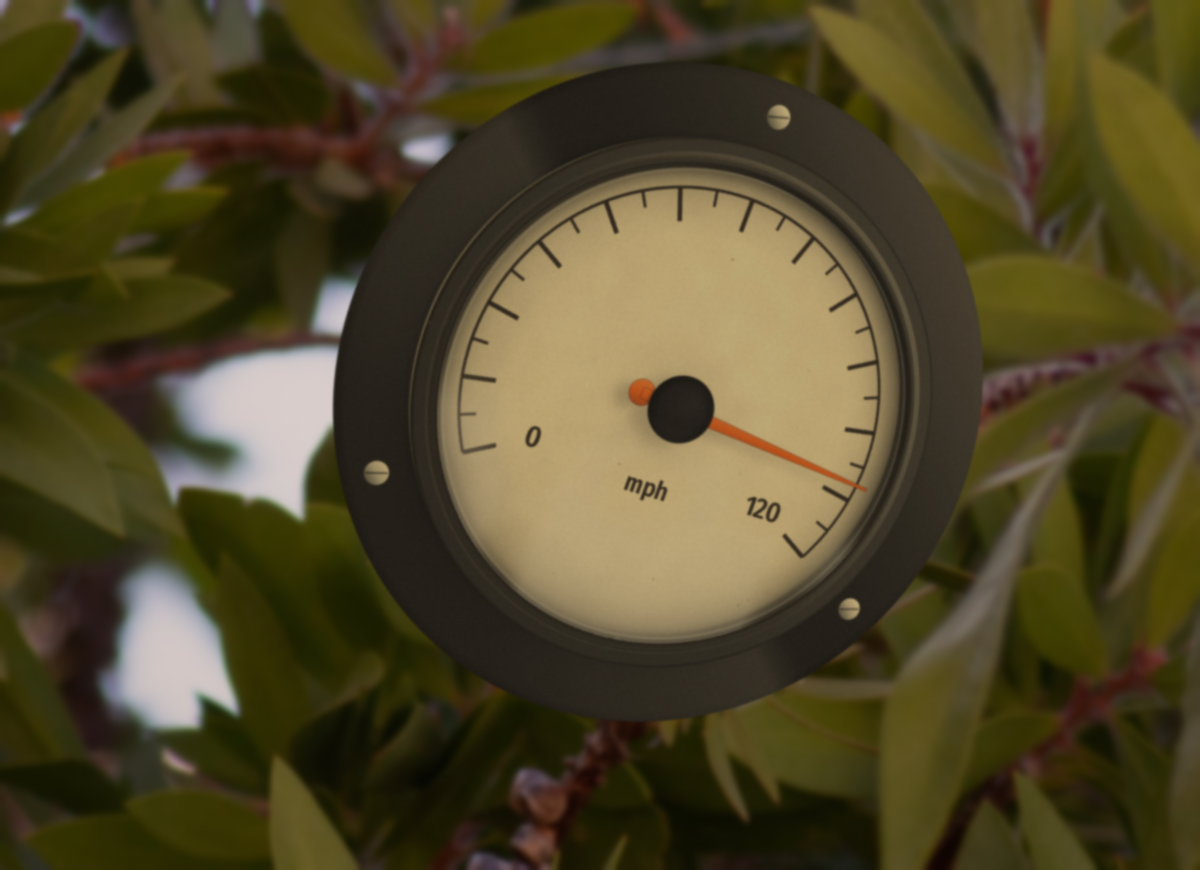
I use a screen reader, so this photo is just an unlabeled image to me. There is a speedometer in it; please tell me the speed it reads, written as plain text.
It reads 107.5 mph
